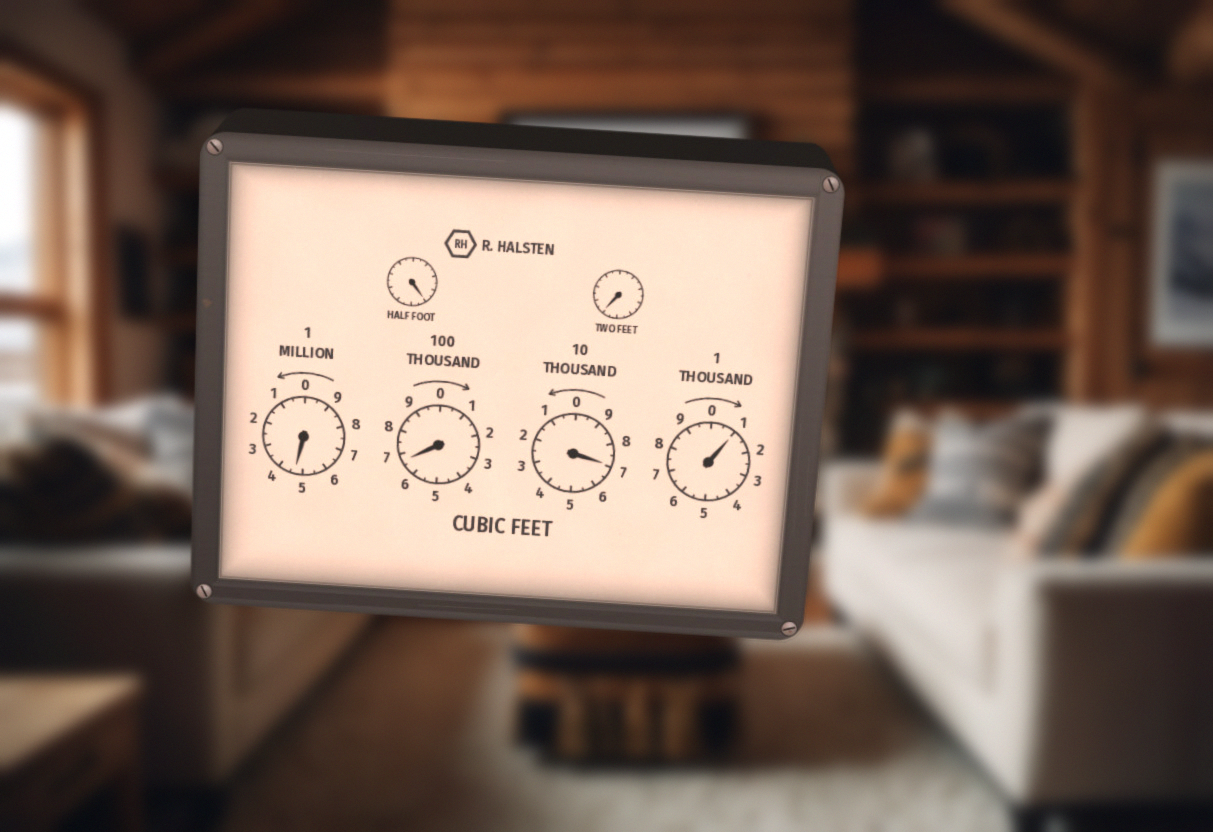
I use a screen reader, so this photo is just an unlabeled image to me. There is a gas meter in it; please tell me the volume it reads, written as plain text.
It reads 467100 ft³
